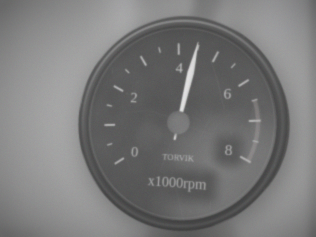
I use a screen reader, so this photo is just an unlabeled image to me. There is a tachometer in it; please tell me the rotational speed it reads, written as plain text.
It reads 4500 rpm
